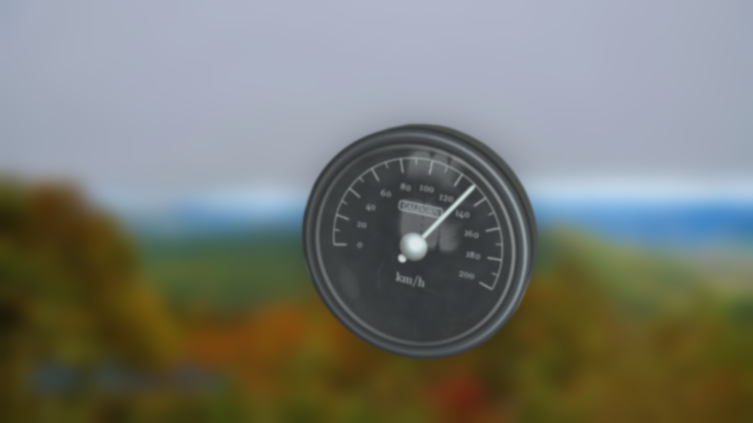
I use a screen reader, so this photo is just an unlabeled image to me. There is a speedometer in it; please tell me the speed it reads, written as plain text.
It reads 130 km/h
